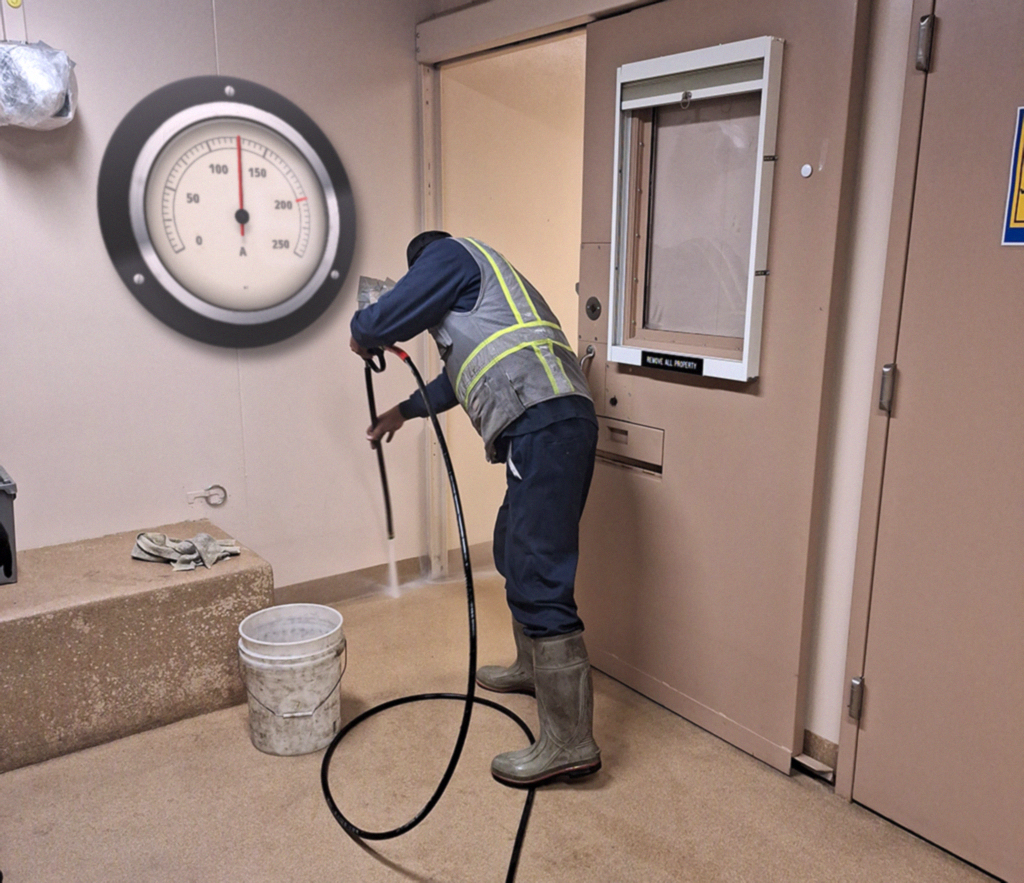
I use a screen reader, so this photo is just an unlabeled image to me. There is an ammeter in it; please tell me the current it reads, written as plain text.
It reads 125 A
